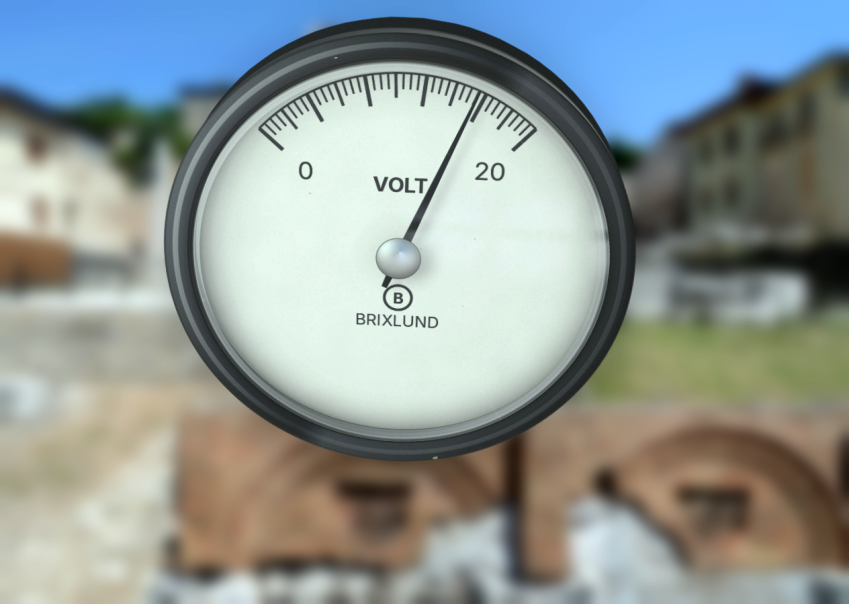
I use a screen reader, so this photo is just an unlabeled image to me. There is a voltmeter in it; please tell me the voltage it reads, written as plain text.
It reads 15.5 V
